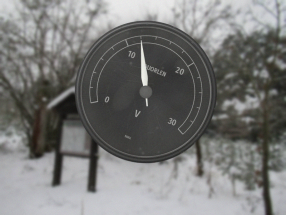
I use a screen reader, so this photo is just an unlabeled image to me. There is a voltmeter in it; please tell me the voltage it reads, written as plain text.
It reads 12 V
